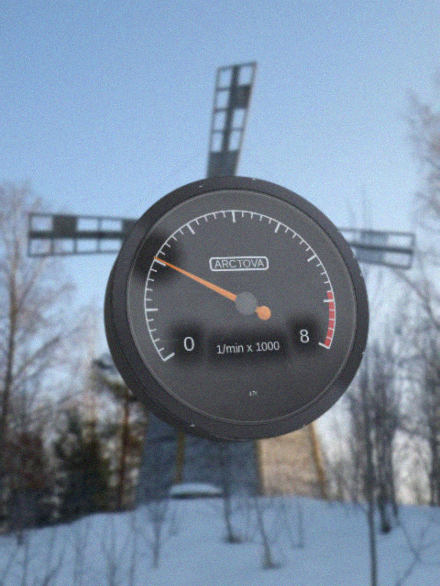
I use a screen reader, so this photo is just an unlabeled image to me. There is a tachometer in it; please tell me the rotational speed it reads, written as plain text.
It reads 2000 rpm
